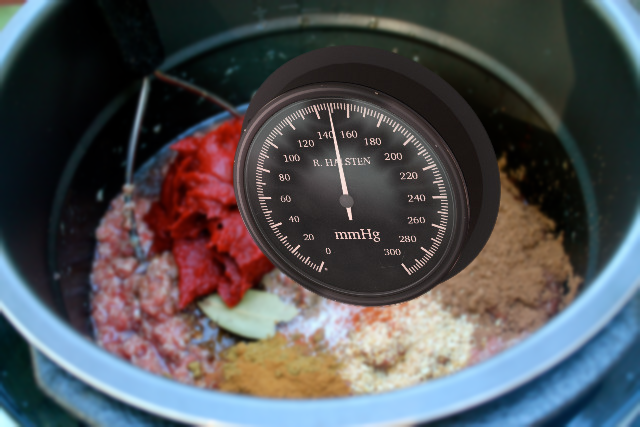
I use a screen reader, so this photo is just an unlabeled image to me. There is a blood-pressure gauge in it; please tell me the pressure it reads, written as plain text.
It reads 150 mmHg
